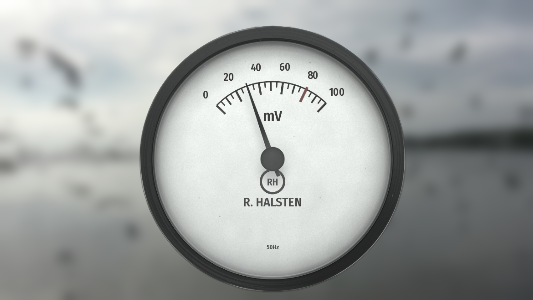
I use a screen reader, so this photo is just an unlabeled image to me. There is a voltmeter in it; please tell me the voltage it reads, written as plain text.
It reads 30 mV
